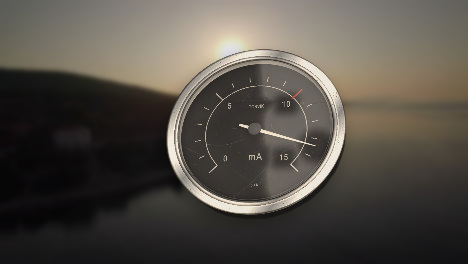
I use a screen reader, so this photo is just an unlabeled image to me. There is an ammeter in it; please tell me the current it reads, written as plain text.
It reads 13.5 mA
